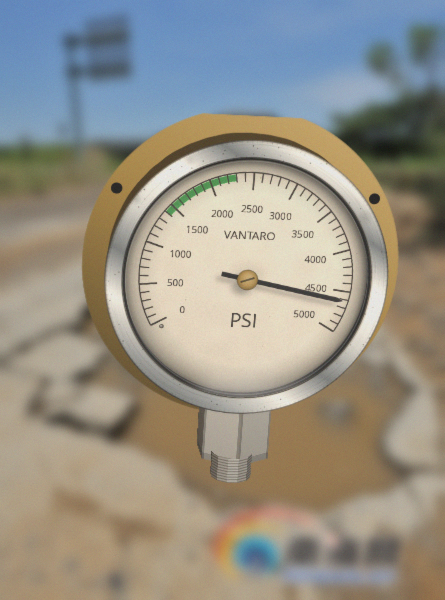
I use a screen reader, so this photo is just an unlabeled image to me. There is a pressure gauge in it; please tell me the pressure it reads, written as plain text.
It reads 4600 psi
